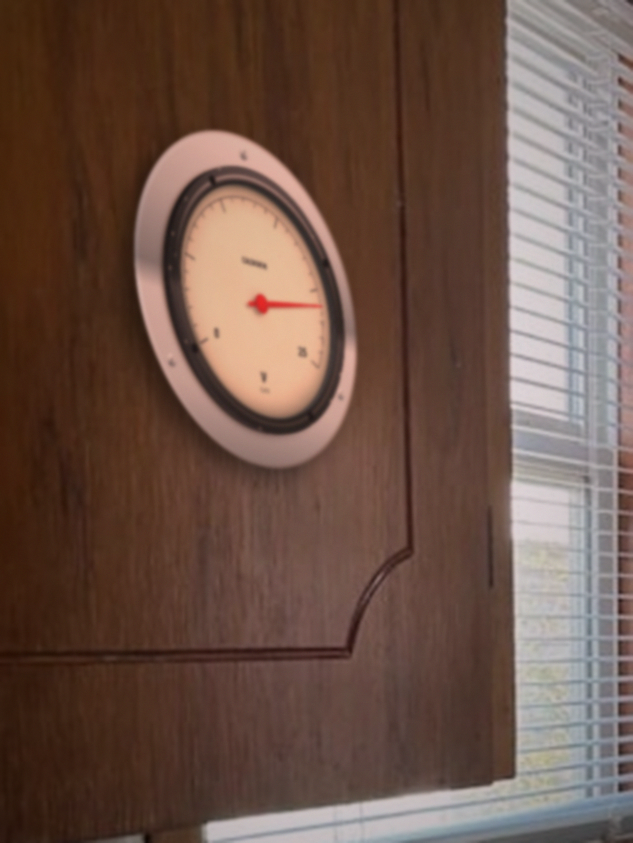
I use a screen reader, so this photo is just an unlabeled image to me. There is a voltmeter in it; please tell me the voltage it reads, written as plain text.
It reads 21 V
